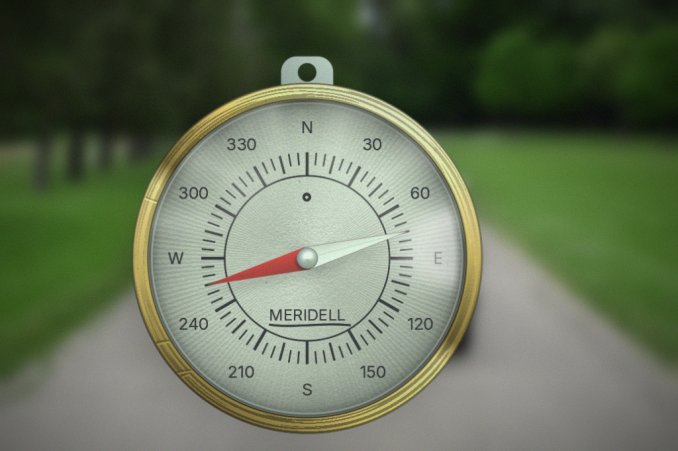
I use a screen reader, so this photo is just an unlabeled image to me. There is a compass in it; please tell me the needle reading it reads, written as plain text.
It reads 255 °
